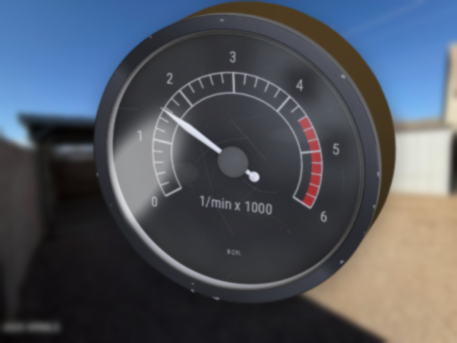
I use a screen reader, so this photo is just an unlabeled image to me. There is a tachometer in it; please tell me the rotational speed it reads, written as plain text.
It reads 1600 rpm
